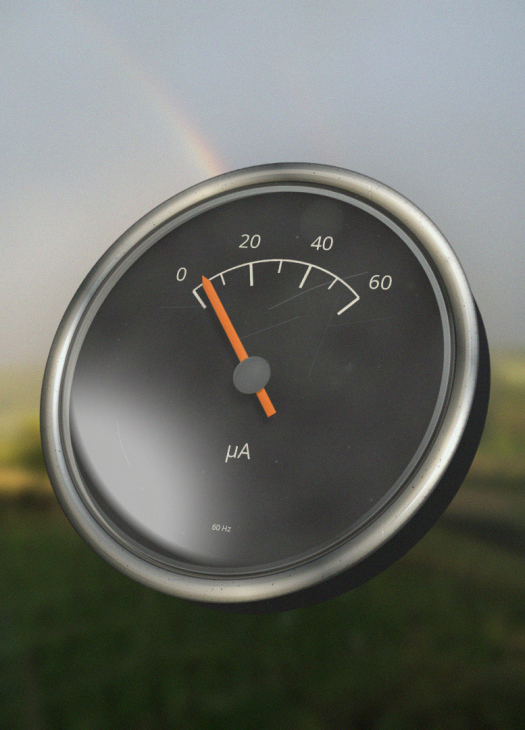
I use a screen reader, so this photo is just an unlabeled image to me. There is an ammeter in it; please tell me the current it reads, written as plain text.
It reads 5 µA
